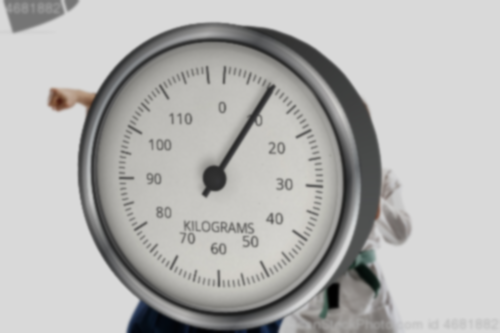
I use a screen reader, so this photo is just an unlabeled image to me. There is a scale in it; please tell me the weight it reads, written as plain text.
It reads 10 kg
